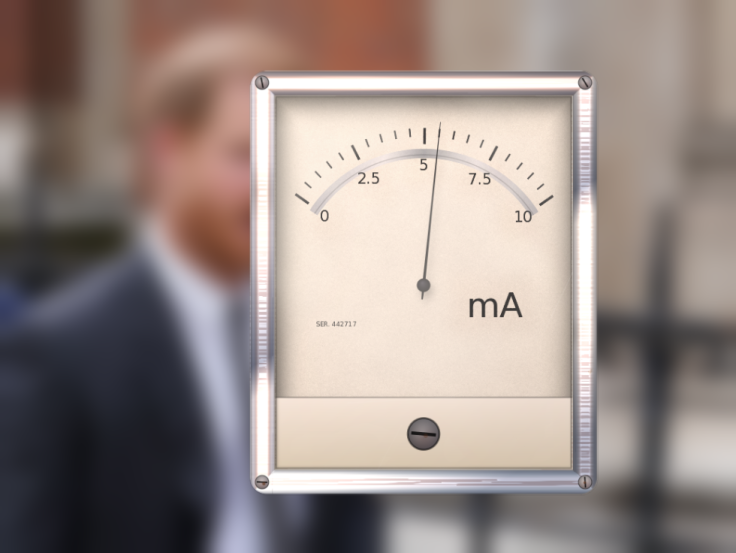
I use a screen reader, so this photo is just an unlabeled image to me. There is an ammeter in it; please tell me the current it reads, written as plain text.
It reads 5.5 mA
